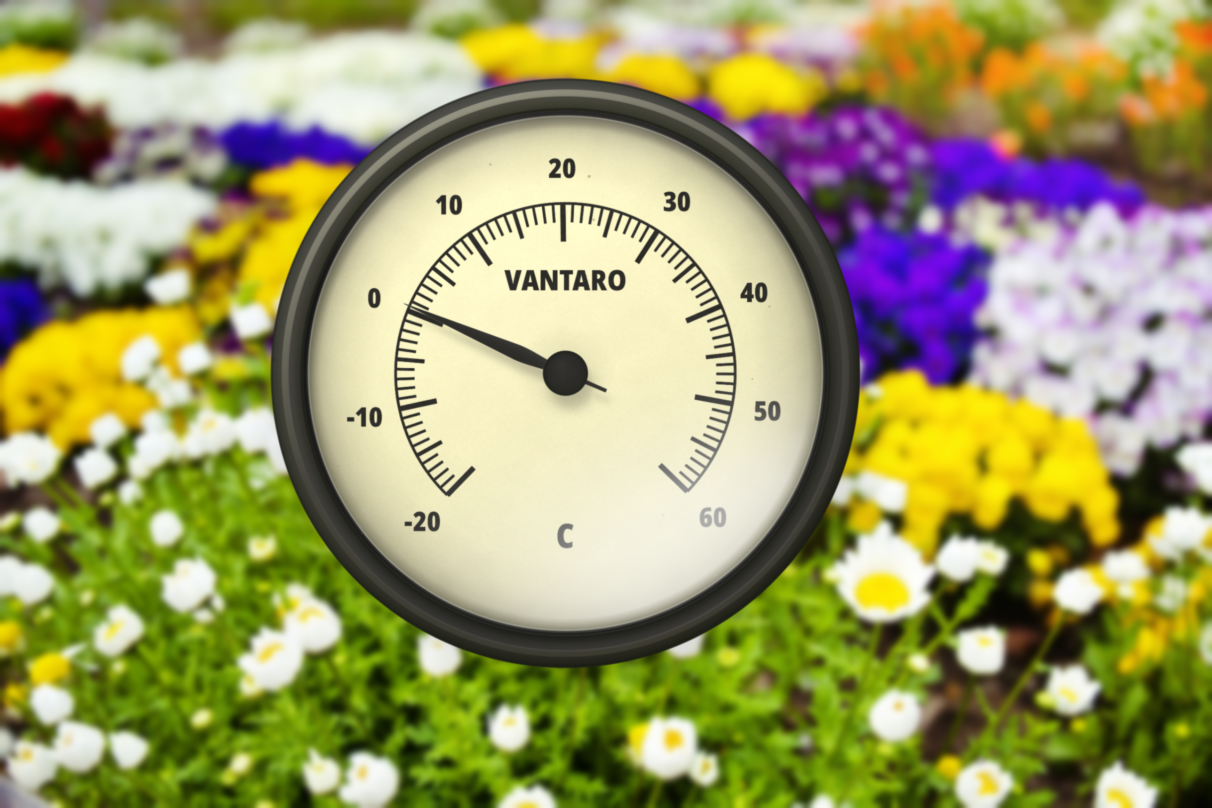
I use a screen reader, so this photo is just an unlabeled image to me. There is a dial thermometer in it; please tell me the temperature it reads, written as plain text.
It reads 0.5 °C
